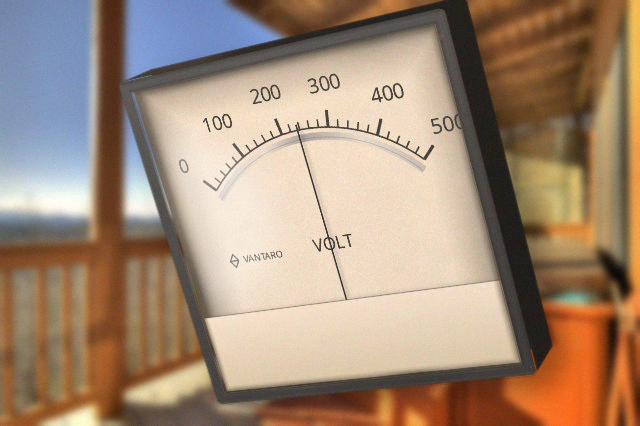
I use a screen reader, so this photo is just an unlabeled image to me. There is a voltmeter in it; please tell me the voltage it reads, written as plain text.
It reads 240 V
